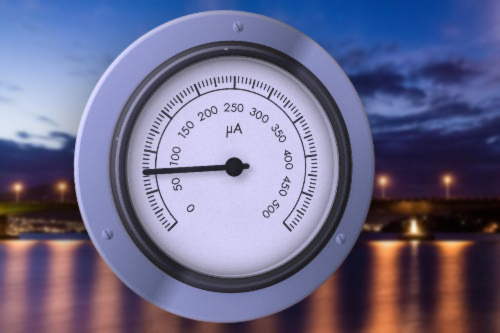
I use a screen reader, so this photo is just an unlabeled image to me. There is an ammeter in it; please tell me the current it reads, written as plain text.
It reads 75 µA
